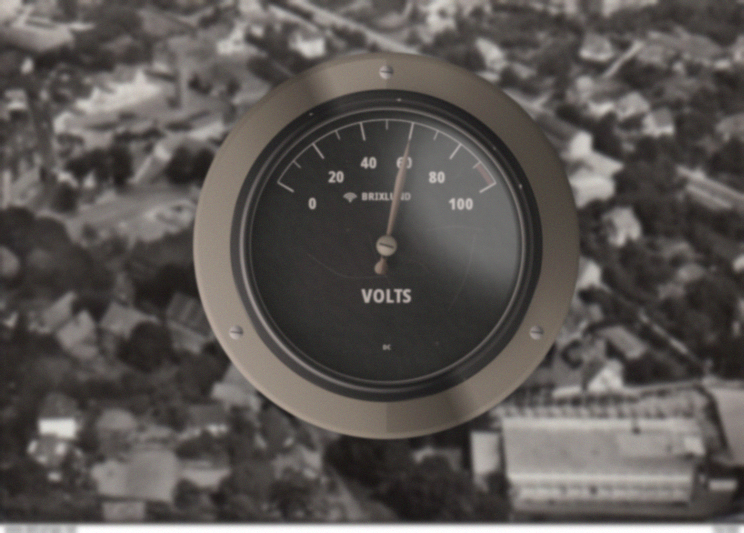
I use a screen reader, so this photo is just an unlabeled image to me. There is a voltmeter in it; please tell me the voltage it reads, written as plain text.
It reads 60 V
